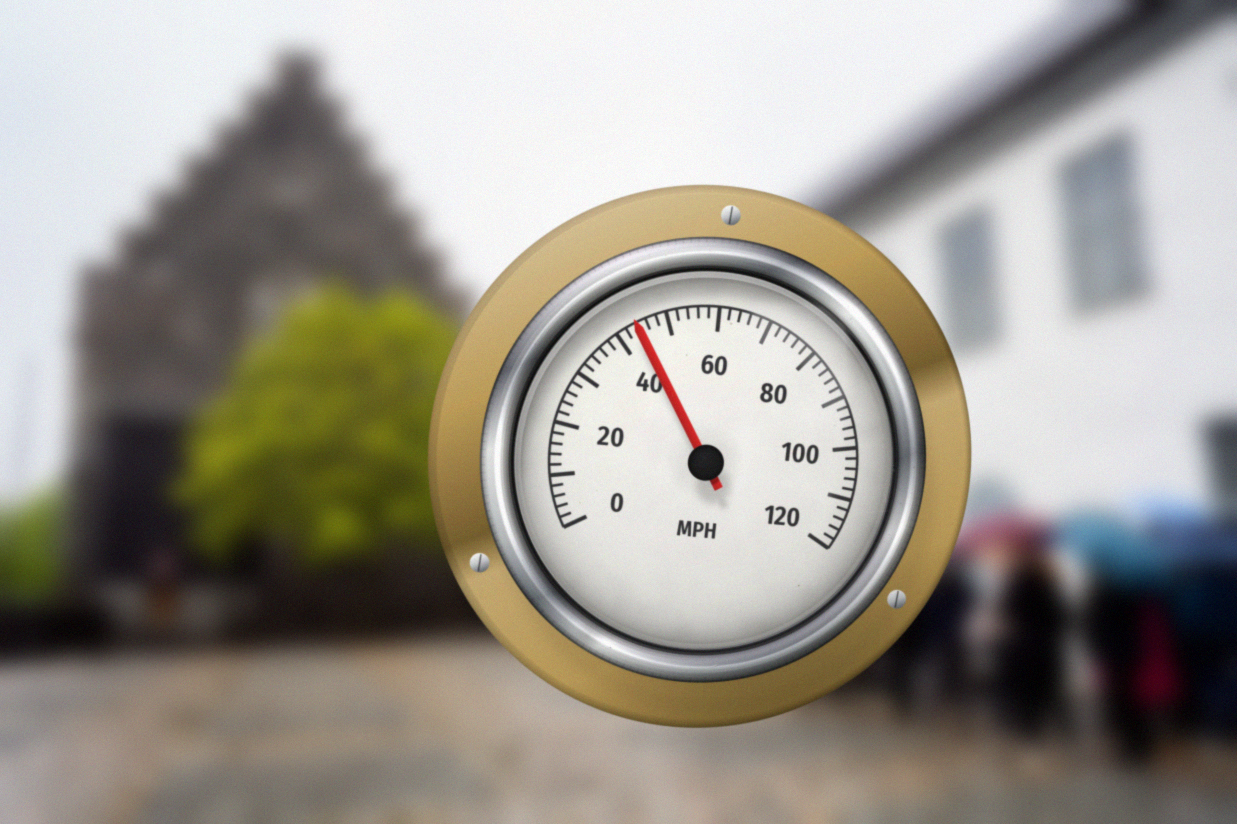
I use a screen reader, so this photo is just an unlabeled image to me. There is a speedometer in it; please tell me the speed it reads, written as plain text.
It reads 44 mph
